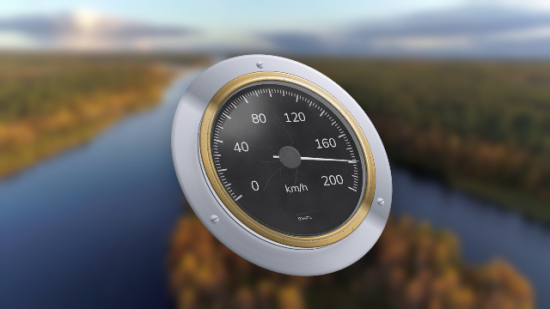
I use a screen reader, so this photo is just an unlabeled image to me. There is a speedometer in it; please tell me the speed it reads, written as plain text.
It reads 180 km/h
